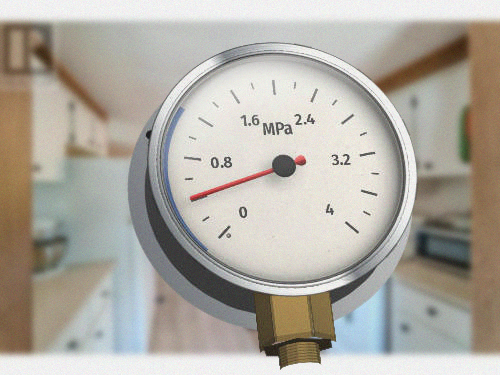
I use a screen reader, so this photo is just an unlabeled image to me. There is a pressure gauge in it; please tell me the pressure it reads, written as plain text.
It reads 0.4 MPa
